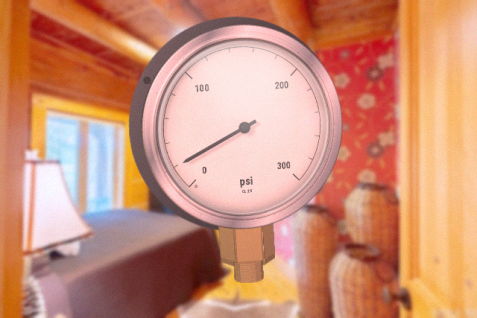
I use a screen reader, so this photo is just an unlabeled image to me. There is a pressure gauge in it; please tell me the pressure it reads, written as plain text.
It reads 20 psi
